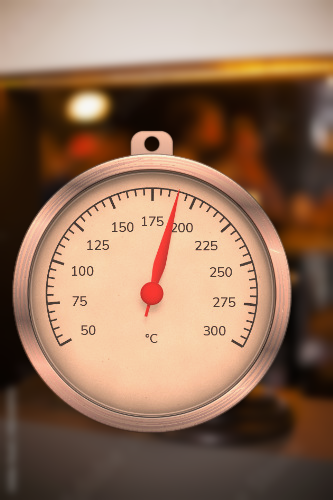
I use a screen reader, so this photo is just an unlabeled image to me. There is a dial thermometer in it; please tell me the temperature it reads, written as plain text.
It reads 190 °C
